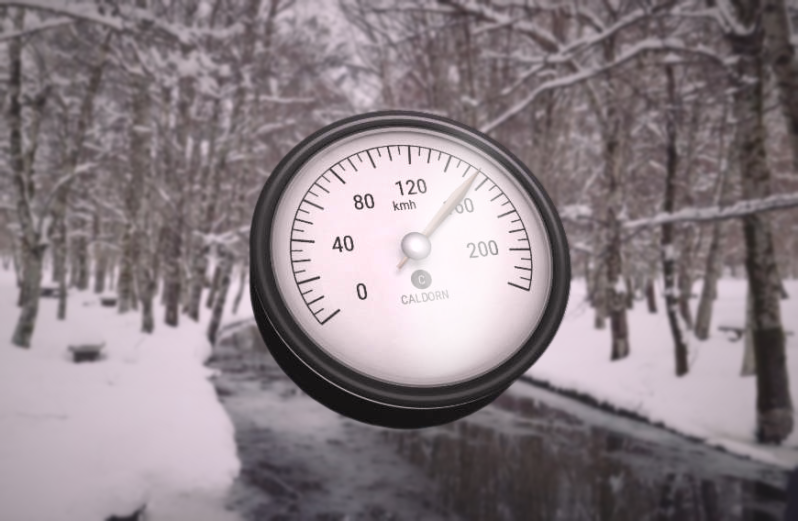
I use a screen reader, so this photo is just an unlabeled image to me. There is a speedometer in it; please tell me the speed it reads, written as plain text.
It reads 155 km/h
